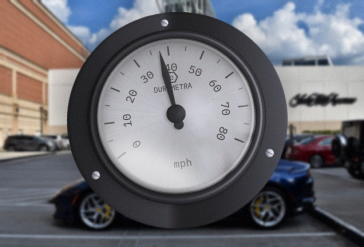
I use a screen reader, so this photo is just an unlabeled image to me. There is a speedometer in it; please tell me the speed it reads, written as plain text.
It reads 37.5 mph
